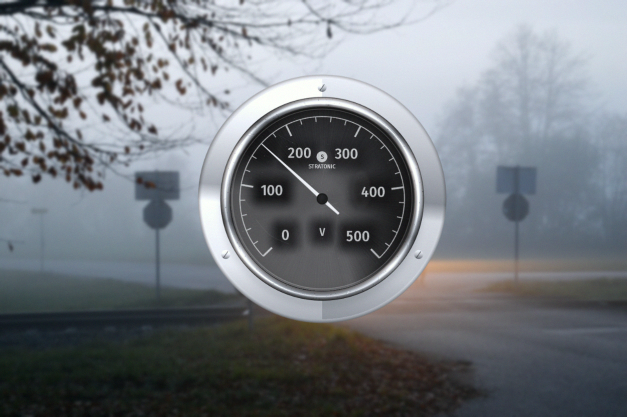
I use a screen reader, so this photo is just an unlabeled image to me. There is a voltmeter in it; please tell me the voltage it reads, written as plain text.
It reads 160 V
